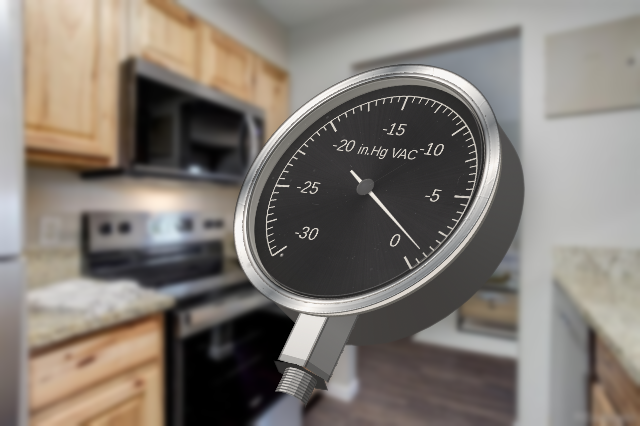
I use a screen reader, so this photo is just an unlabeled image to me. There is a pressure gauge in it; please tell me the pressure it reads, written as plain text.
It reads -1 inHg
